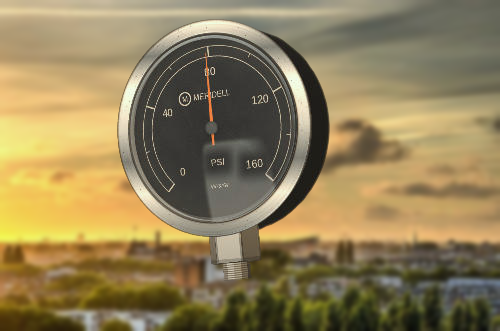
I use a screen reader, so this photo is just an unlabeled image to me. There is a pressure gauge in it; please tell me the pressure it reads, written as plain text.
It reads 80 psi
